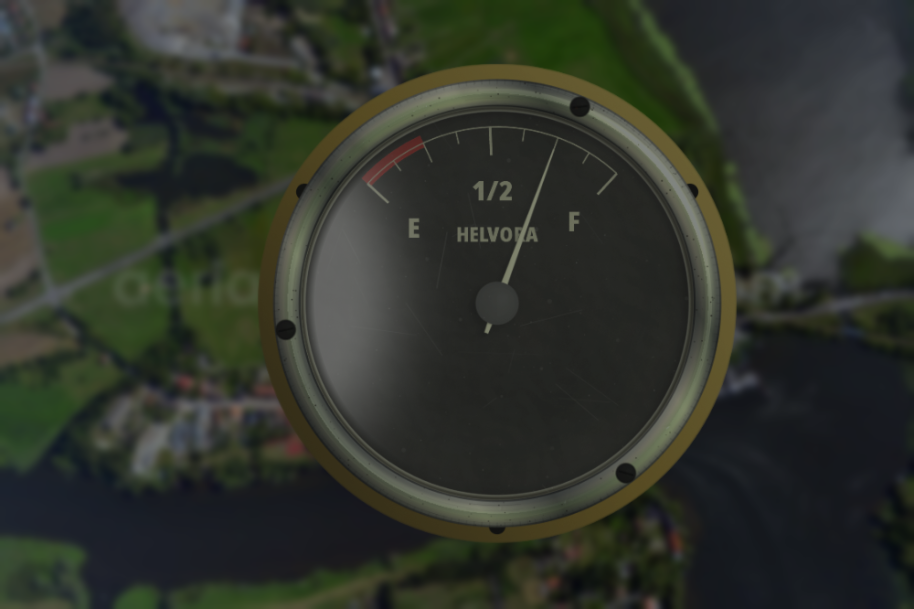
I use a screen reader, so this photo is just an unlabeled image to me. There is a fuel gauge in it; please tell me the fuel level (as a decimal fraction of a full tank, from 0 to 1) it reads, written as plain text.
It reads 0.75
